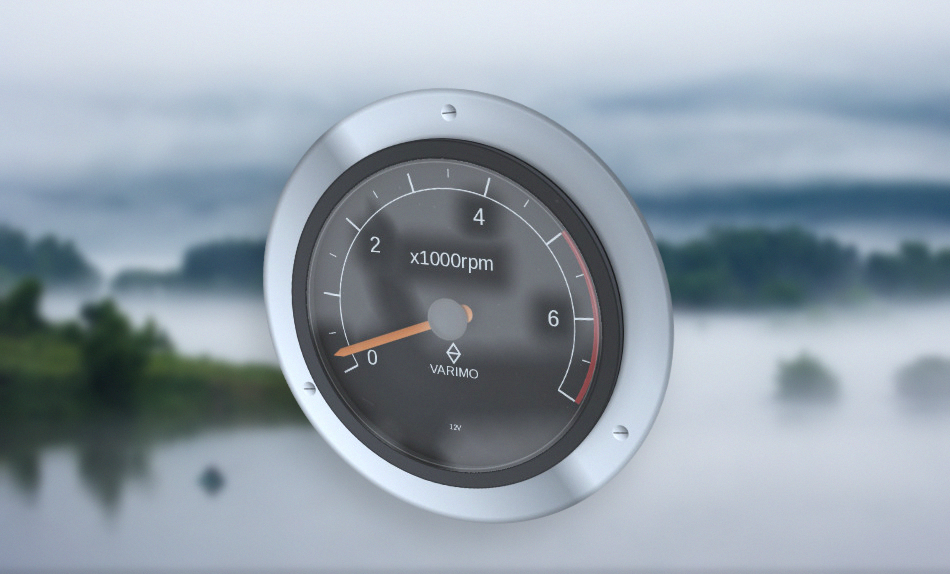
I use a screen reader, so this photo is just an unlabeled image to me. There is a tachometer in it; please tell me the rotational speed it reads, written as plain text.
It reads 250 rpm
